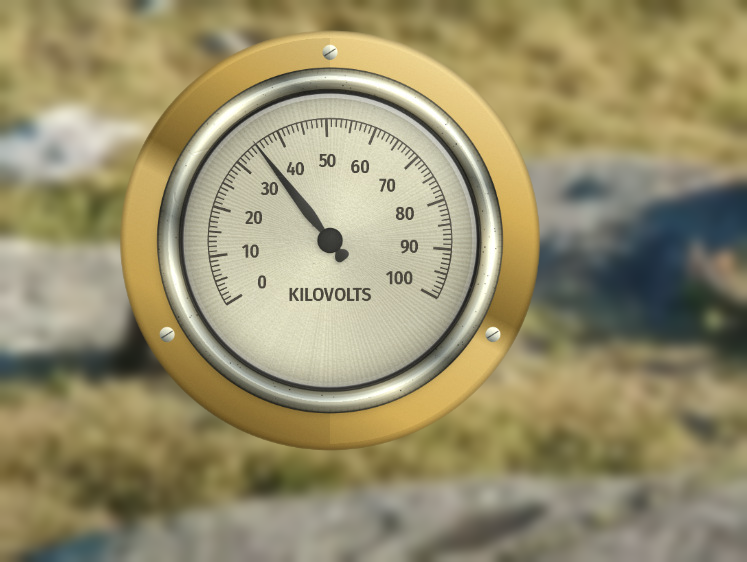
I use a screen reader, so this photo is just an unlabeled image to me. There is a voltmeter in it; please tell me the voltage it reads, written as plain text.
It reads 35 kV
